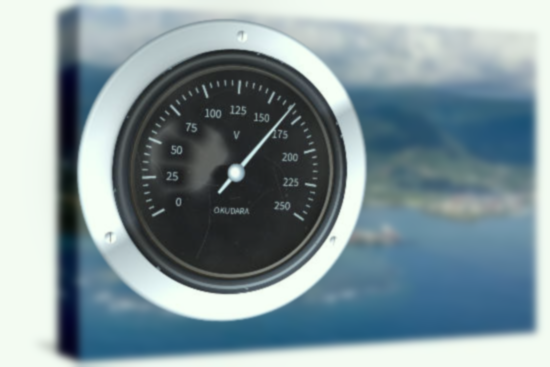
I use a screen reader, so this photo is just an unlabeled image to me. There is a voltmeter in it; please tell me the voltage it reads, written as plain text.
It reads 165 V
